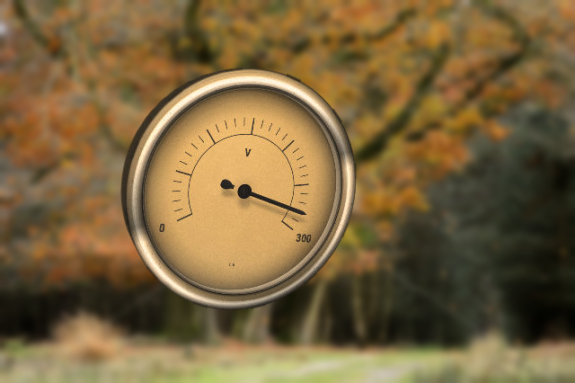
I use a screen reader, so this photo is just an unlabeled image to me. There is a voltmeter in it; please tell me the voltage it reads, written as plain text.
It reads 280 V
